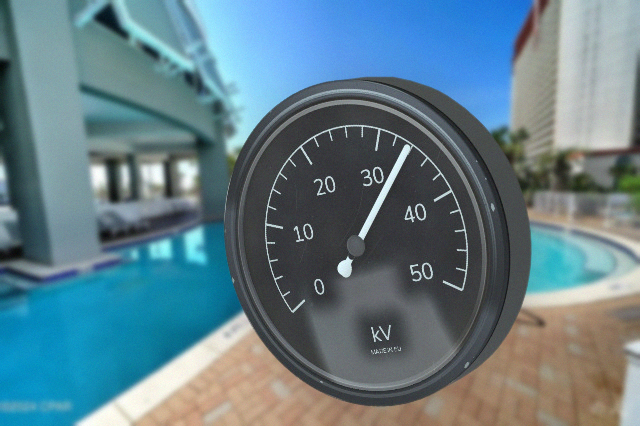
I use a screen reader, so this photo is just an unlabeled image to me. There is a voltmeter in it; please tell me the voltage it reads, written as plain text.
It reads 34 kV
